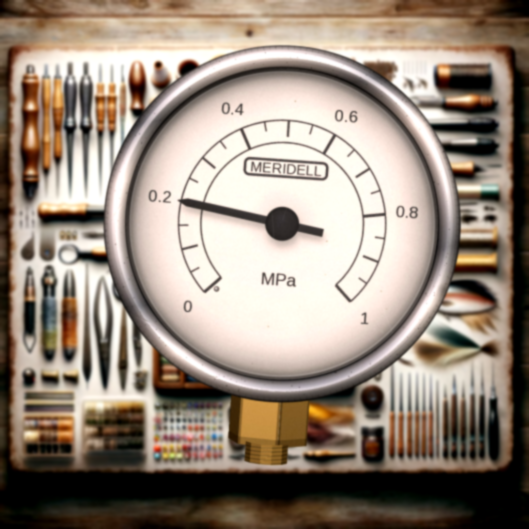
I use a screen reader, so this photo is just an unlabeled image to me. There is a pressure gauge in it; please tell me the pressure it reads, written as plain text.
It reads 0.2 MPa
